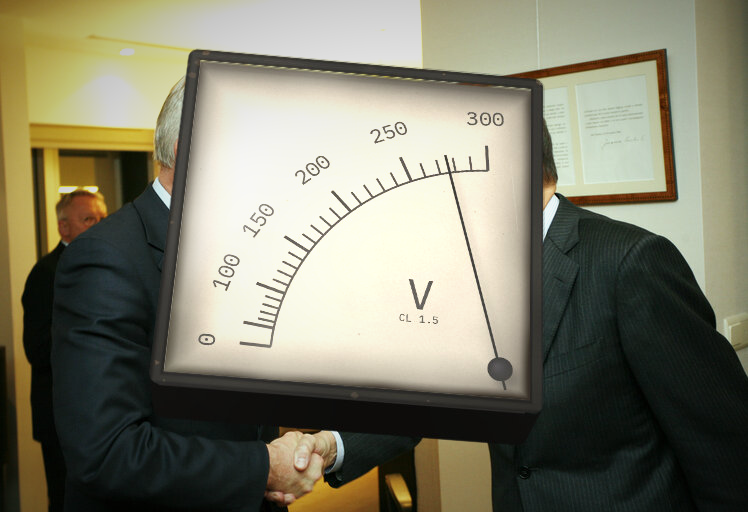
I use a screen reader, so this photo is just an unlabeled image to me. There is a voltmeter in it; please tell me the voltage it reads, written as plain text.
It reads 275 V
